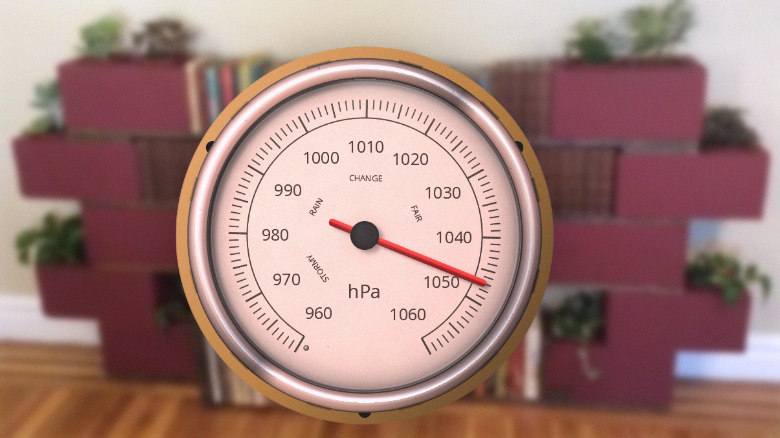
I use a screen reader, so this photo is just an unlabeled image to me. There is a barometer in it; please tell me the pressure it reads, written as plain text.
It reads 1047 hPa
